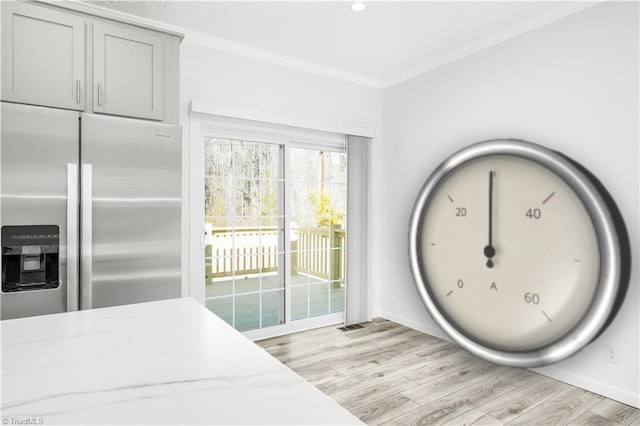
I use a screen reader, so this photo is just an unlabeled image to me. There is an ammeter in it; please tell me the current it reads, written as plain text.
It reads 30 A
